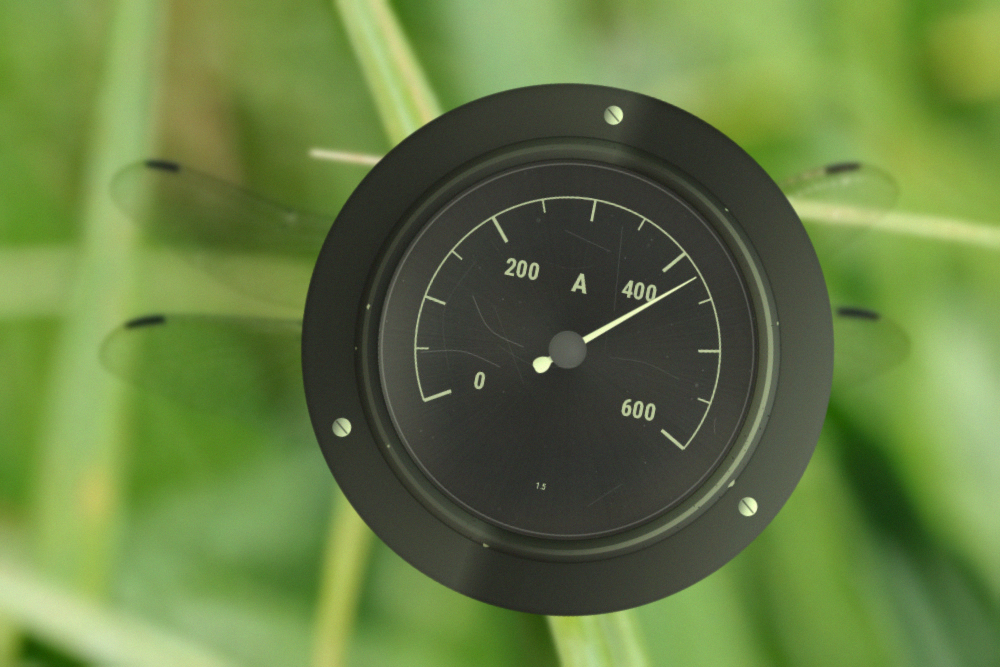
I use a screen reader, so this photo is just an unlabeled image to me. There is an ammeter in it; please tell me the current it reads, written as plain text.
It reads 425 A
